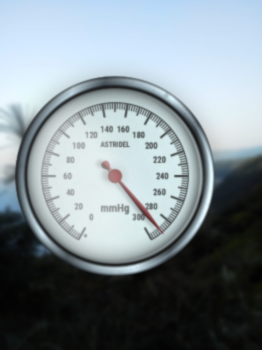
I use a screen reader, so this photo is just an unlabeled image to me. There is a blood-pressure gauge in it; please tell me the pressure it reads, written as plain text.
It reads 290 mmHg
